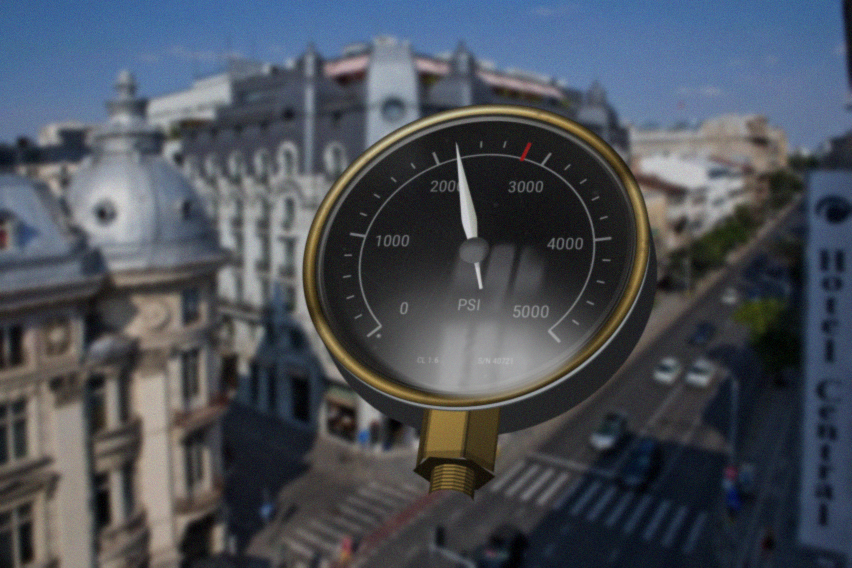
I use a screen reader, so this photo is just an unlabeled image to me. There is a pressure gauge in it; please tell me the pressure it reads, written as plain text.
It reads 2200 psi
